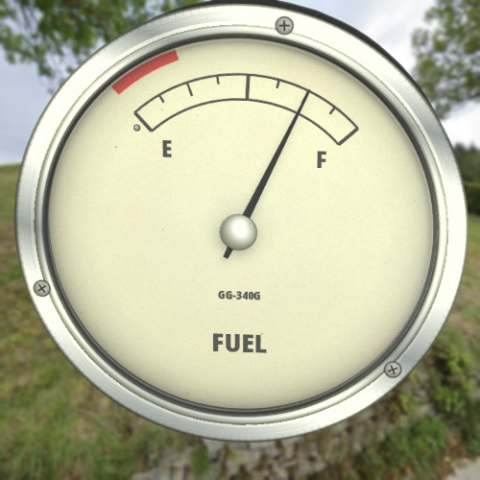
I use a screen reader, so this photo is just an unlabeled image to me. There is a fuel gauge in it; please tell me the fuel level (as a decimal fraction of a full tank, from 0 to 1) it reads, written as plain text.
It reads 0.75
